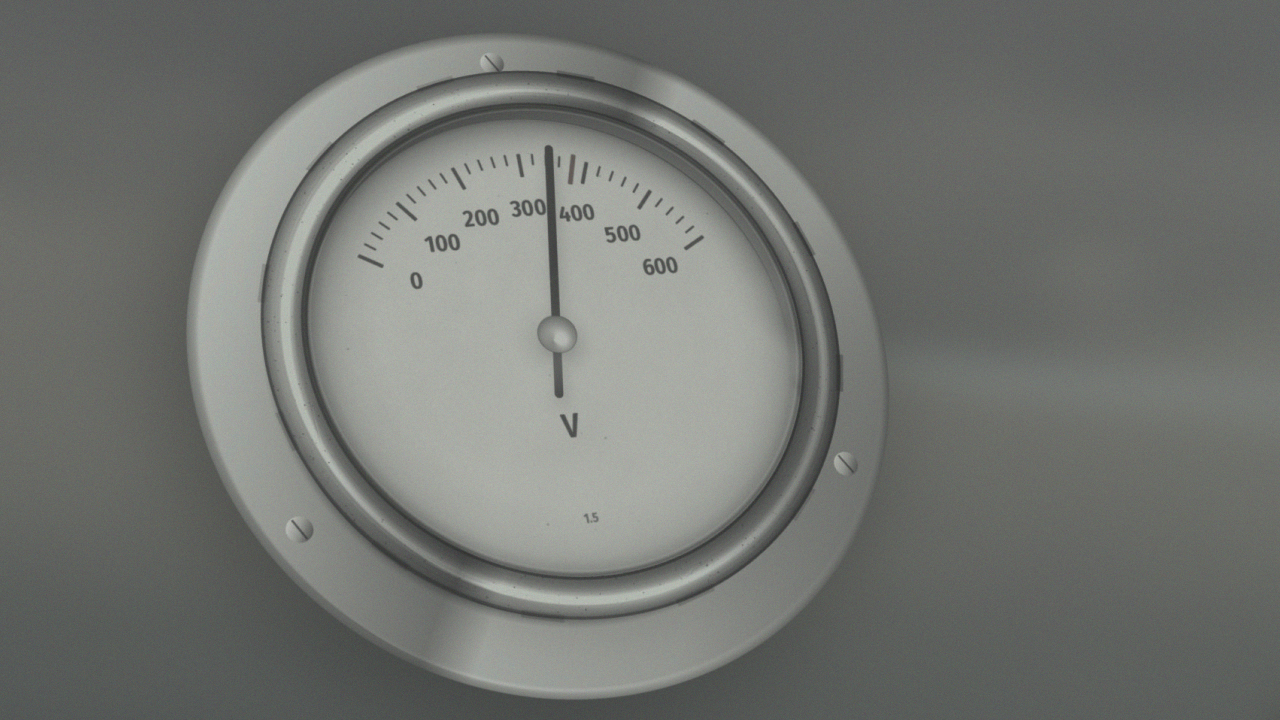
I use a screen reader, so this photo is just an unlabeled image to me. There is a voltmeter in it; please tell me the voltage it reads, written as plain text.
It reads 340 V
